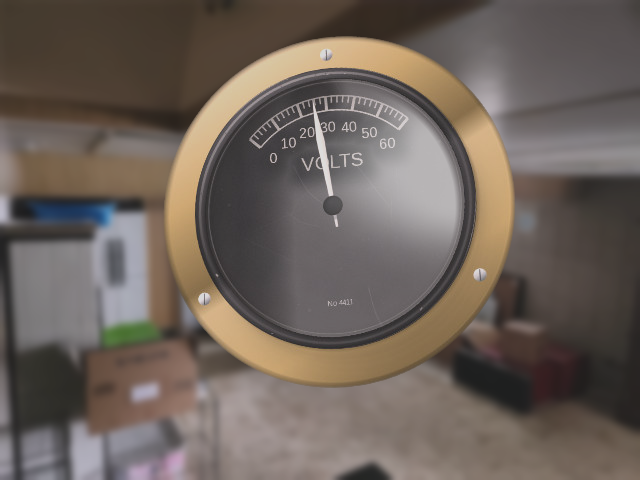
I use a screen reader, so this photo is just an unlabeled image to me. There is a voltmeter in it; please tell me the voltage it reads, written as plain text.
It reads 26 V
